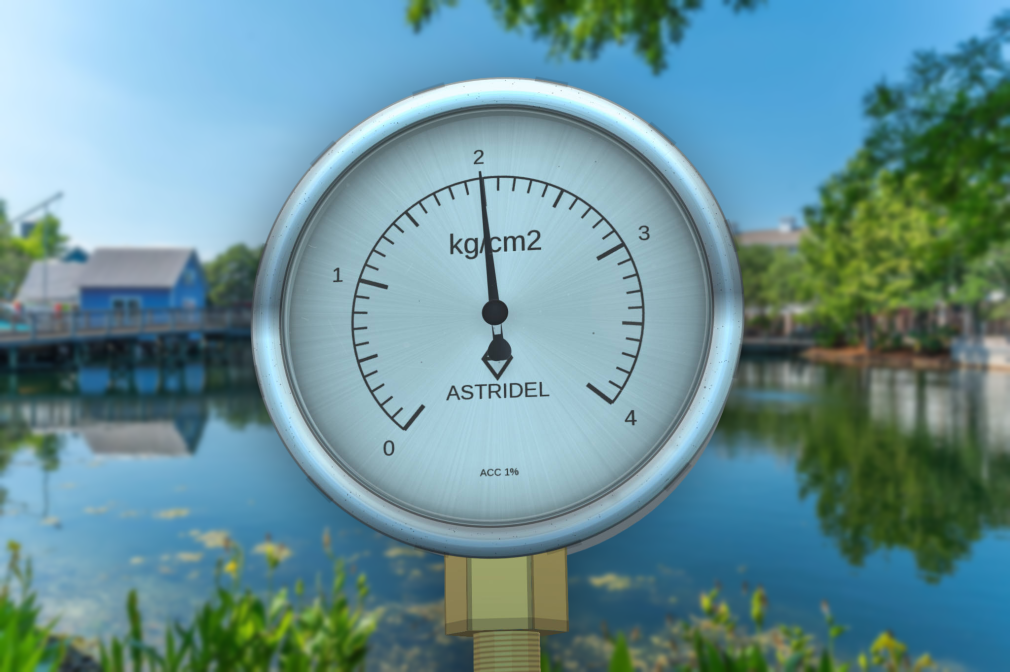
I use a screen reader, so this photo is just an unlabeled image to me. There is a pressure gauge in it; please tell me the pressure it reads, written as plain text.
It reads 2 kg/cm²
